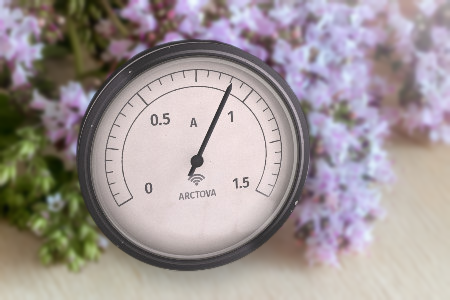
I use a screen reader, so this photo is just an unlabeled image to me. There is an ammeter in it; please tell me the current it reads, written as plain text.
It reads 0.9 A
